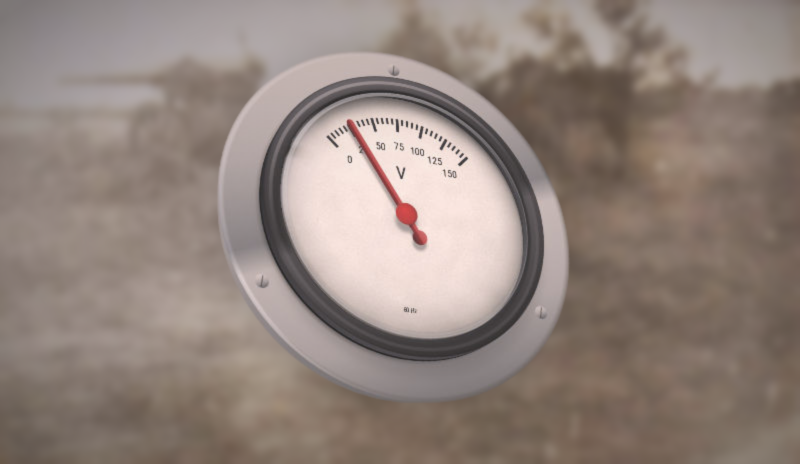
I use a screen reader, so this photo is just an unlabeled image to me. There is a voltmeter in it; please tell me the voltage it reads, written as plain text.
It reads 25 V
